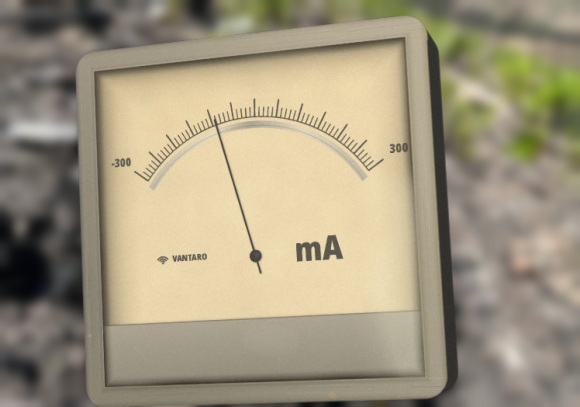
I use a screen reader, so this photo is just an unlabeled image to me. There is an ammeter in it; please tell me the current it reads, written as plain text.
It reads -90 mA
